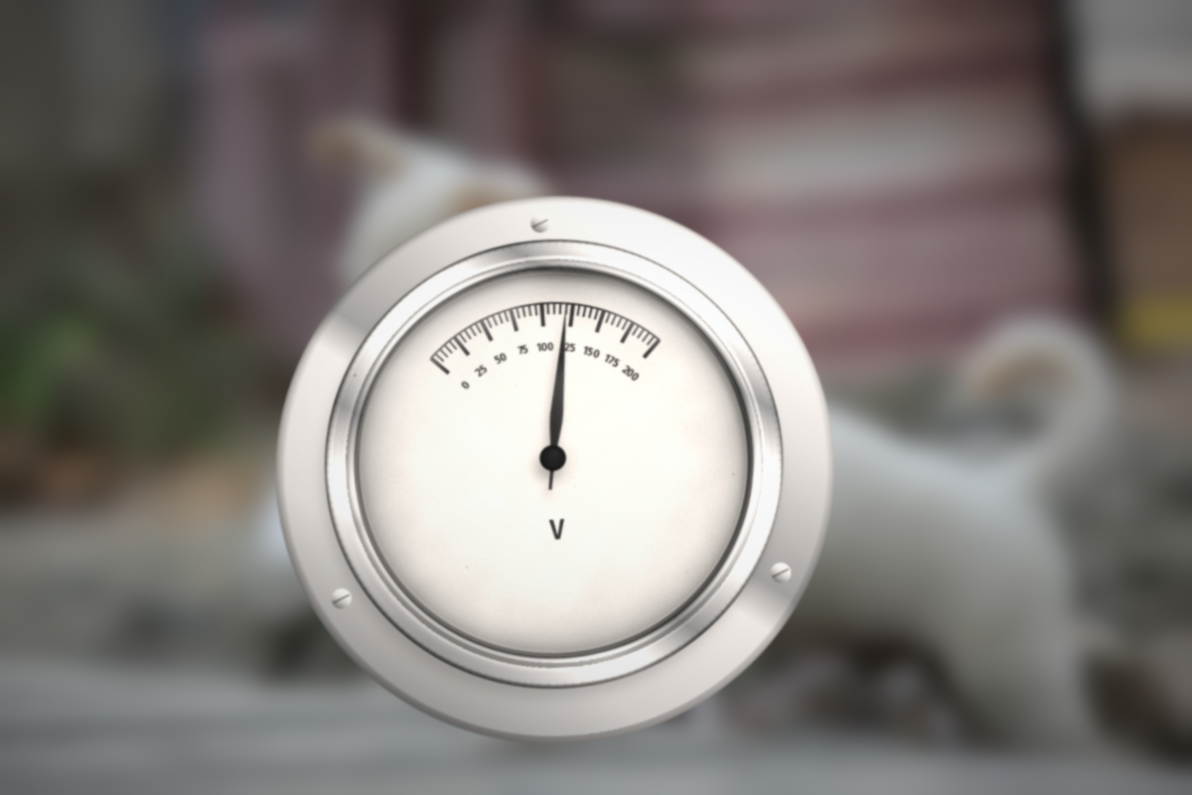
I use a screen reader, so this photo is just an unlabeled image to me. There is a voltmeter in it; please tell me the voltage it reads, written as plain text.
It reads 120 V
